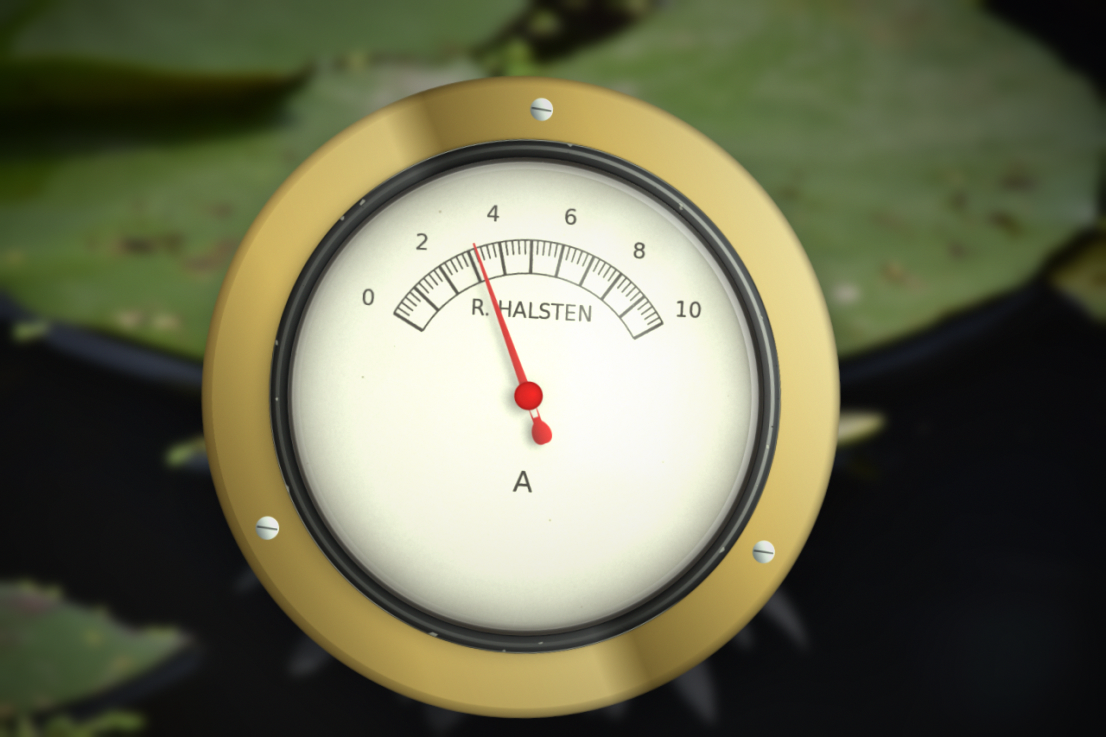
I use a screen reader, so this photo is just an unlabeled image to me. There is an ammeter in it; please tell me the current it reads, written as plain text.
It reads 3.2 A
